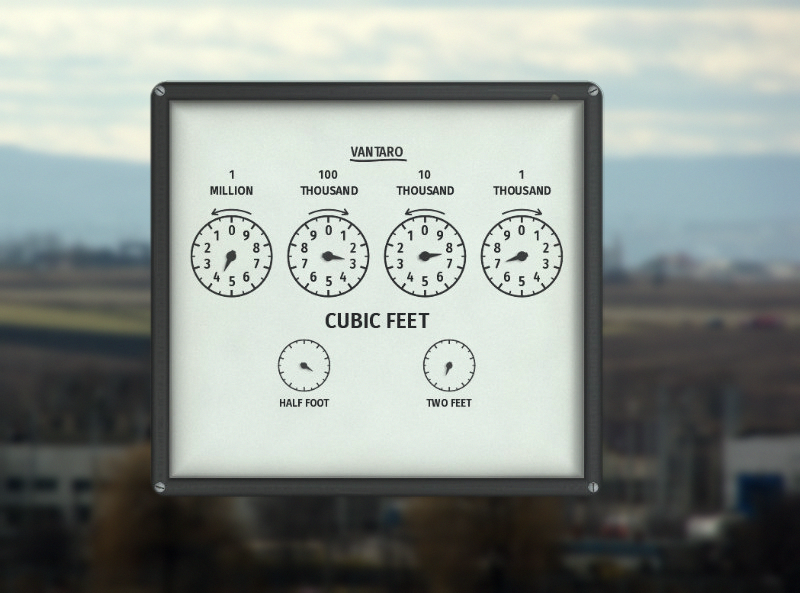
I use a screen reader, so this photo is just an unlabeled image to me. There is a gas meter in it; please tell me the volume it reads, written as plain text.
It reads 427700 ft³
